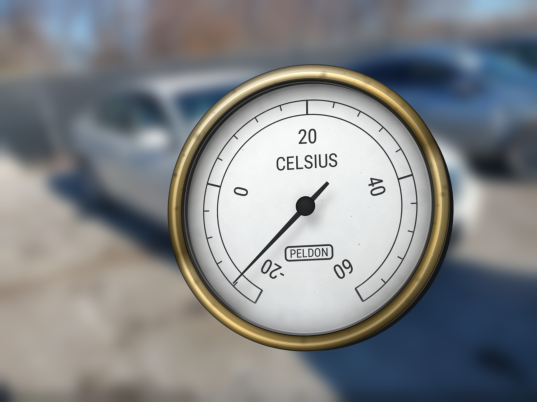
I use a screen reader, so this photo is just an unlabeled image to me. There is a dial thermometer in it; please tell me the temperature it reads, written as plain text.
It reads -16 °C
